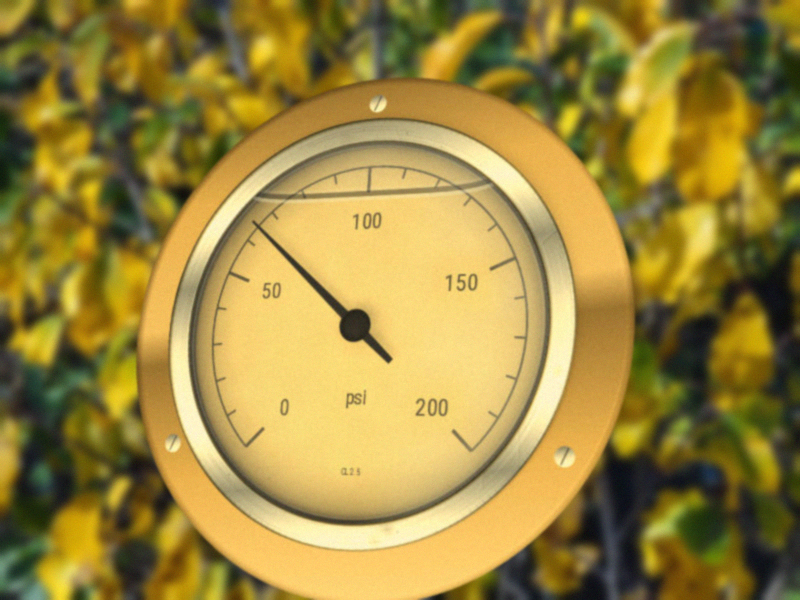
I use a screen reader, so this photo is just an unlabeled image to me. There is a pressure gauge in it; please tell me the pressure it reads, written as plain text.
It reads 65 psi
